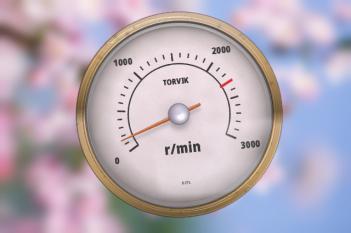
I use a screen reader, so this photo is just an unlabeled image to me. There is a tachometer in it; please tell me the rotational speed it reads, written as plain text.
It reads 150 rpm
